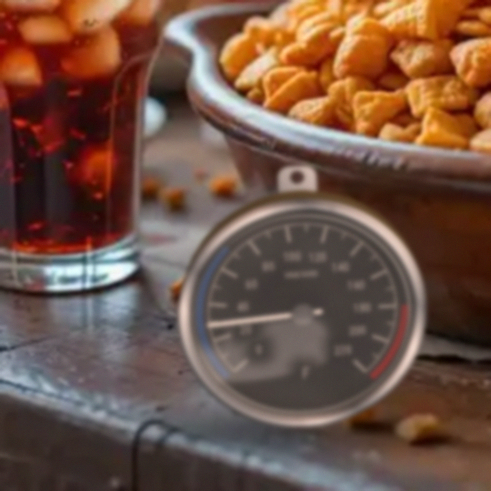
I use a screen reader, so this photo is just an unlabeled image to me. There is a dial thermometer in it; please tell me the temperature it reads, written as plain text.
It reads 30 °F
